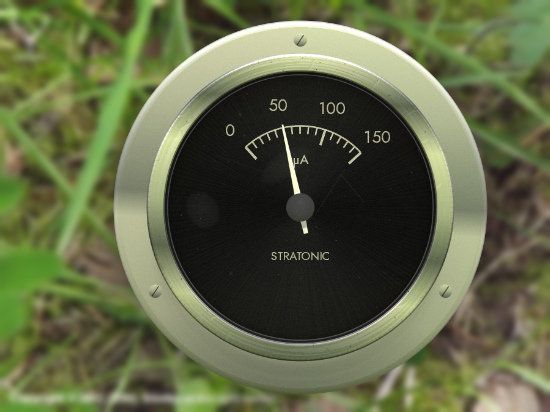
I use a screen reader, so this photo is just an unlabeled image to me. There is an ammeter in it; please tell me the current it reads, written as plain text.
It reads 50 µA
